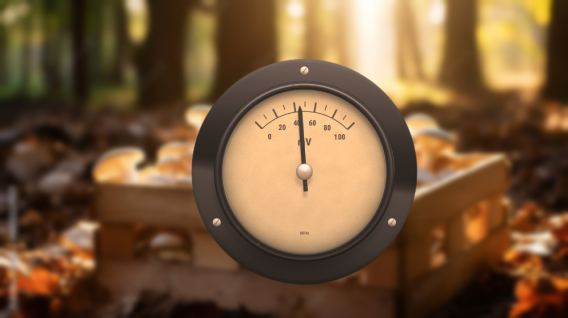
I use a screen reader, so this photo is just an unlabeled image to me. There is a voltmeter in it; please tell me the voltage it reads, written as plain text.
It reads 45 mV
